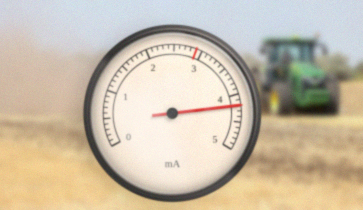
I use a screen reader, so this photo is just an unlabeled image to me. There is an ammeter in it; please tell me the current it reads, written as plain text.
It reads 4.2 mA
